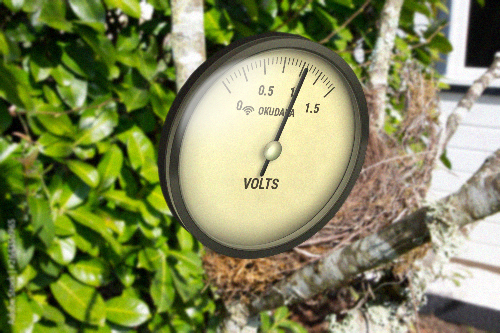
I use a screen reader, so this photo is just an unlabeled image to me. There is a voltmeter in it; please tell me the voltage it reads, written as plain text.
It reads 1 V
